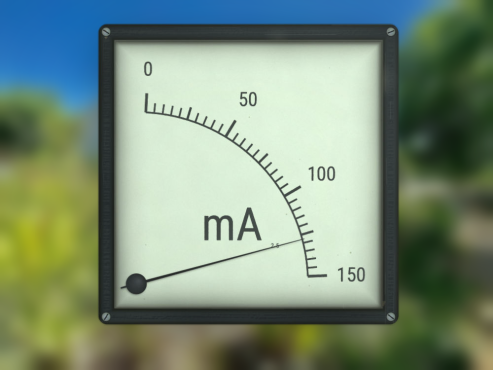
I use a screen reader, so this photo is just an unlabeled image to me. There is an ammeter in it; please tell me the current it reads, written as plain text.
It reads 127.5 mA
